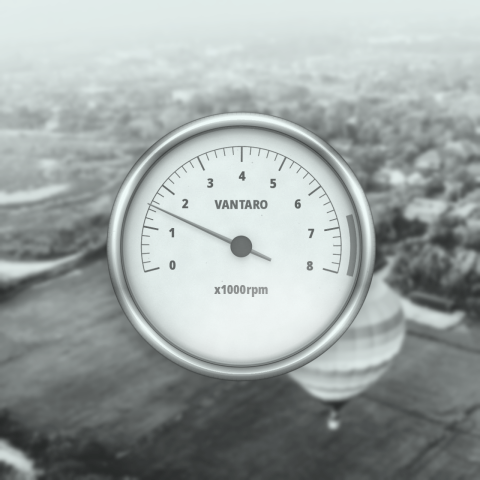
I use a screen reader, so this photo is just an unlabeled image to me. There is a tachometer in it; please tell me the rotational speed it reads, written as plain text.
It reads 1500 rpm
